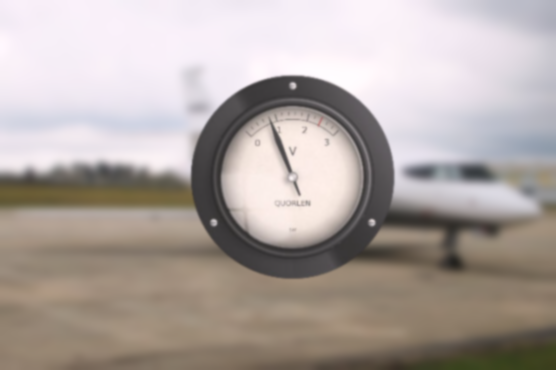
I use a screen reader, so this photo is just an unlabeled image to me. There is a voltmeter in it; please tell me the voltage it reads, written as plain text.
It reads 0.8 V
